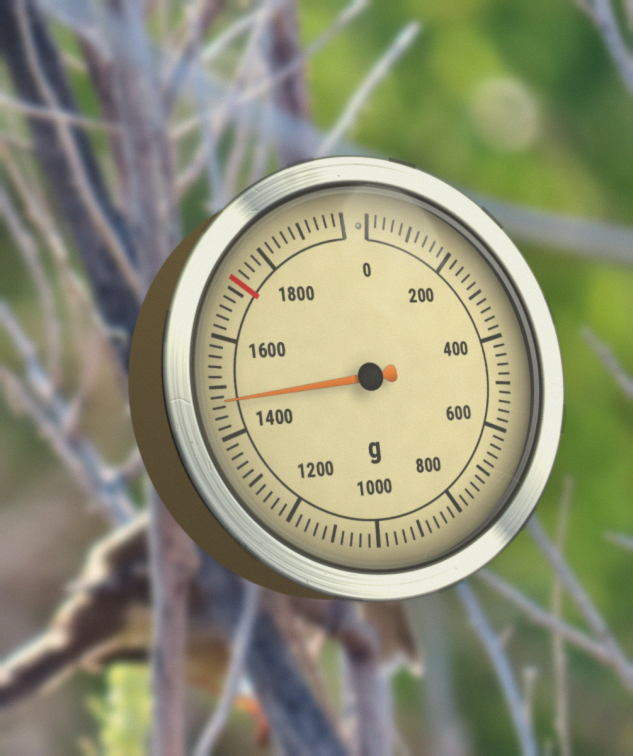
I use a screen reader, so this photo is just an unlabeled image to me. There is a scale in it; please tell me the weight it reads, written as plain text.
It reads 1470 g
